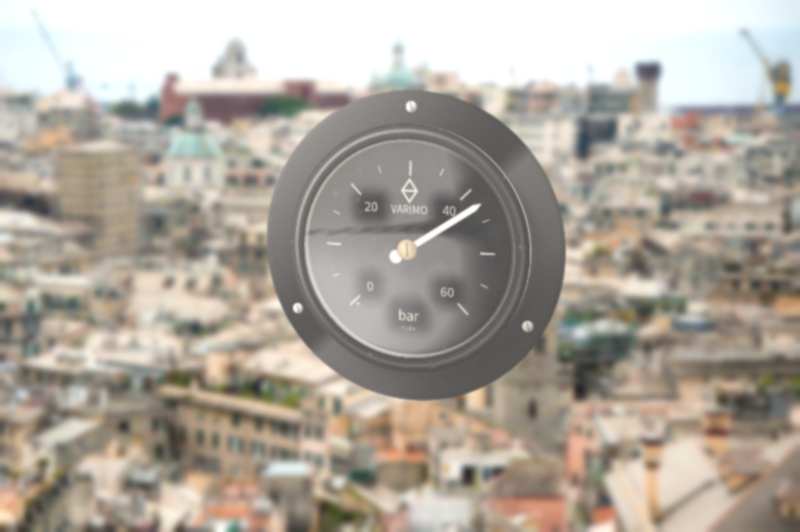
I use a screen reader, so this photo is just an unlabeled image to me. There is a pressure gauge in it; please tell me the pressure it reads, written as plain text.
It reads 42.5 bar
